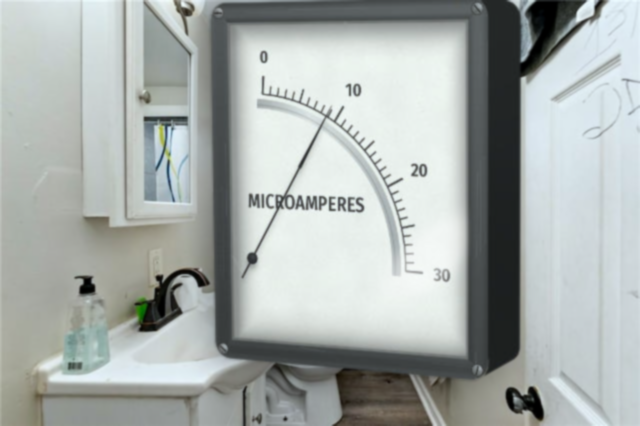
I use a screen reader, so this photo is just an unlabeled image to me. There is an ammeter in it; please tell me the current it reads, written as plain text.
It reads 9 µA
